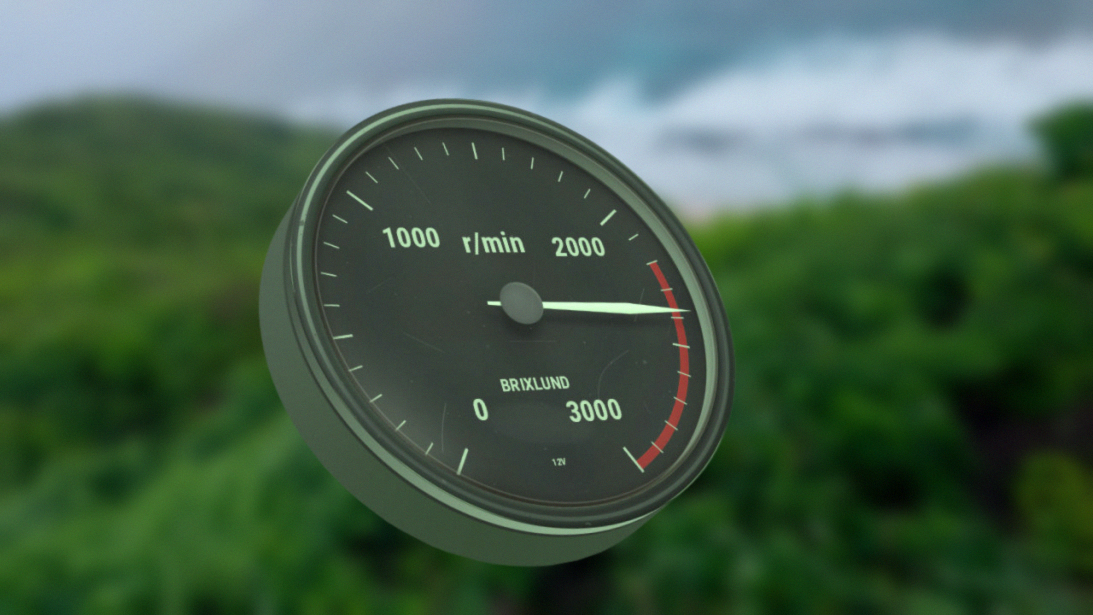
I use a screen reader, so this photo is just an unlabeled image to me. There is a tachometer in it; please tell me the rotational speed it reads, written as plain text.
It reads 2400 rpm
